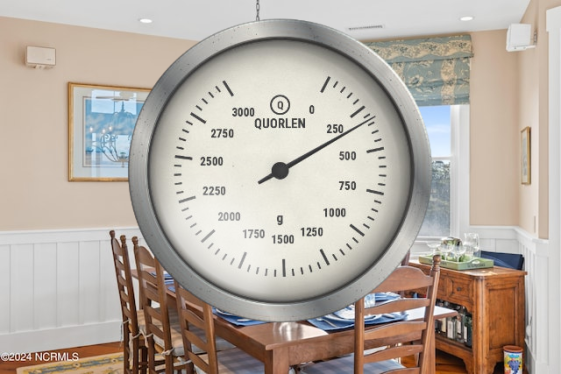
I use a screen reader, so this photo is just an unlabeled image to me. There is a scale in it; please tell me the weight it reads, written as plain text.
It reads 325 g
